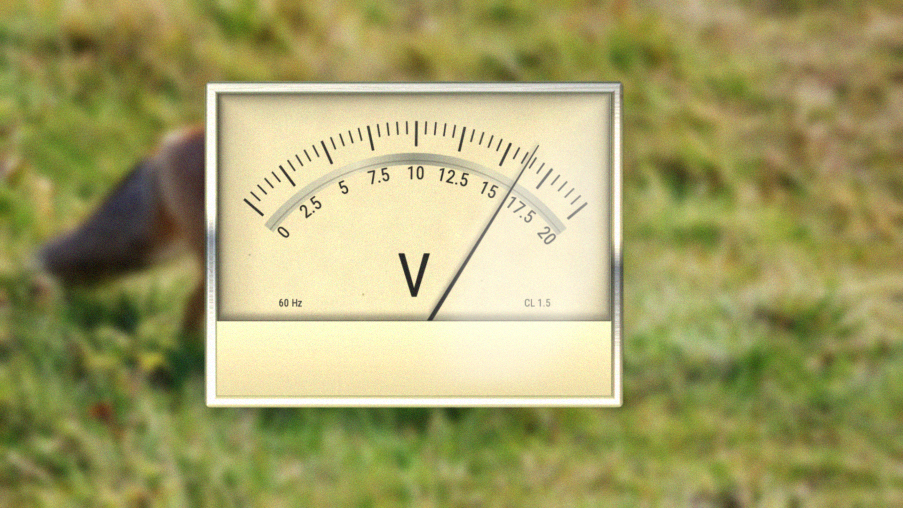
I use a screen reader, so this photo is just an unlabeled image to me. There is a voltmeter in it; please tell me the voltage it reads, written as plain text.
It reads 16.25 V
